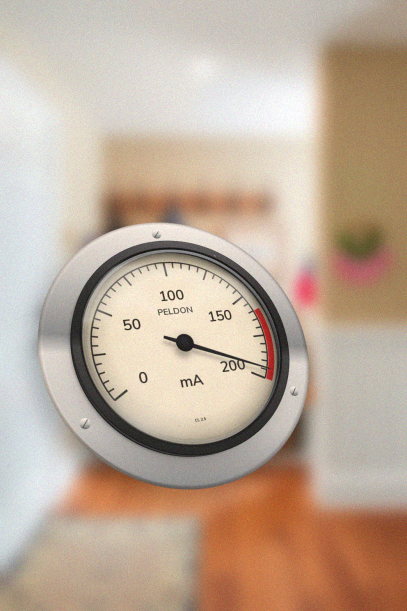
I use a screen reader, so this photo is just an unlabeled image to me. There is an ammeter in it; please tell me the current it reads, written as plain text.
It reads 195 mA
